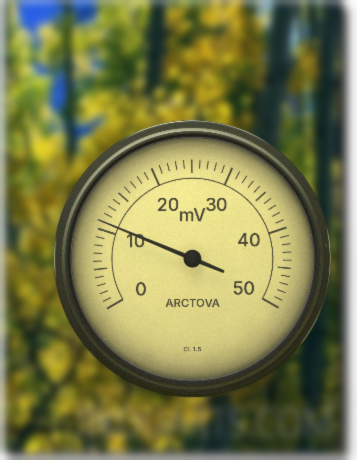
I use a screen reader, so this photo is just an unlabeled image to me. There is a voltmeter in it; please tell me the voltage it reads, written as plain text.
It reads 11 mV
